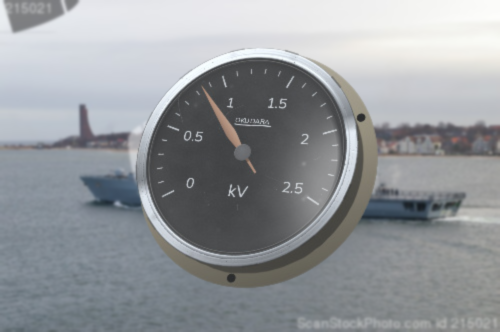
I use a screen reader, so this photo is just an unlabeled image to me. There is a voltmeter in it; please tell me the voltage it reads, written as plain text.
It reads 0.85 kV
